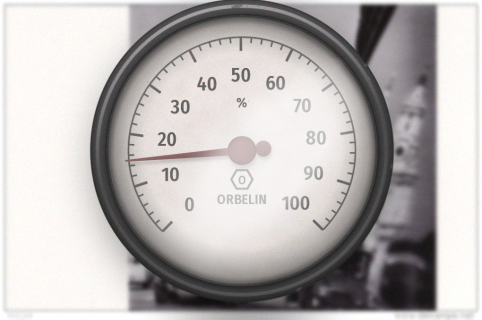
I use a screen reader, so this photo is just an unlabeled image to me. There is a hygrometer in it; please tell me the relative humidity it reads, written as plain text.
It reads 15 %
